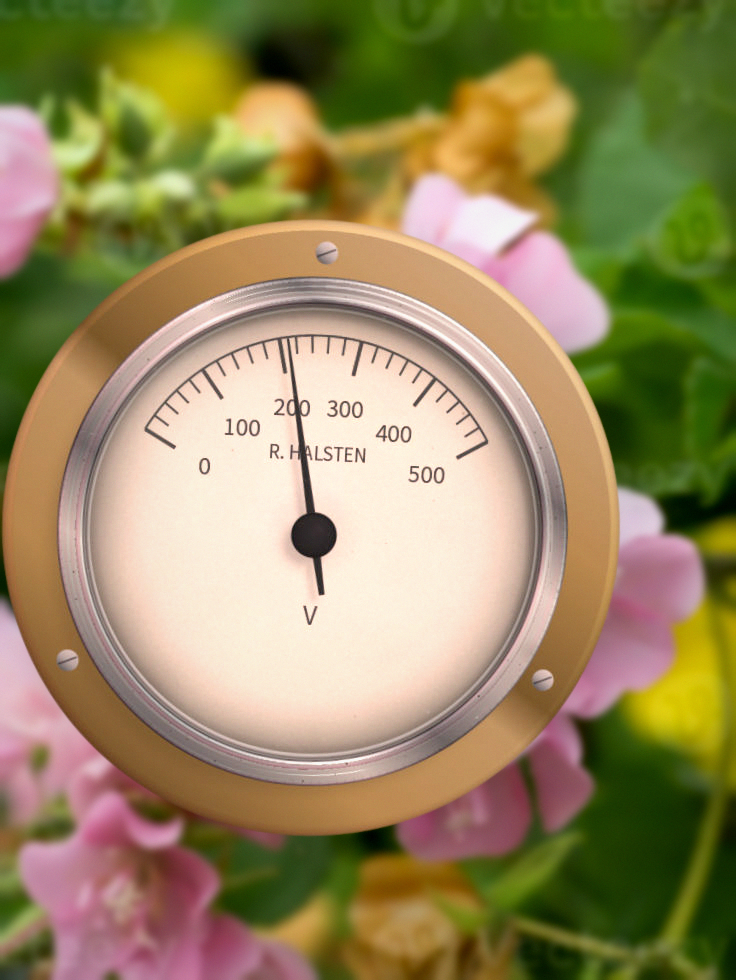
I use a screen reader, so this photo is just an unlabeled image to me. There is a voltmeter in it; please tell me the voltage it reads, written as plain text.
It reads 210 V
